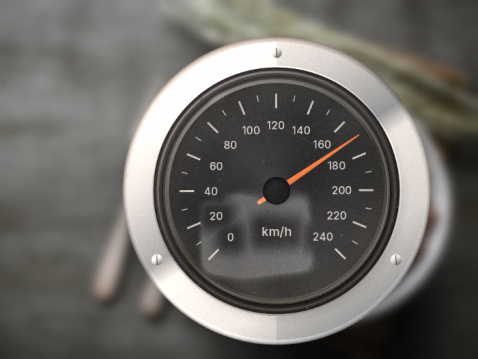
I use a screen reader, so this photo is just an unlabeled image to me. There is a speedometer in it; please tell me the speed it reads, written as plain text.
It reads 170 km/h
